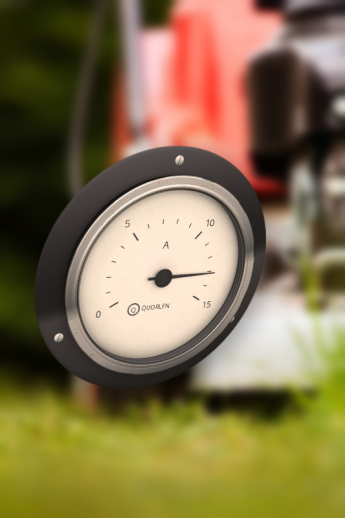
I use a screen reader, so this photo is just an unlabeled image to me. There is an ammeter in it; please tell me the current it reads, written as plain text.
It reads 13 A
